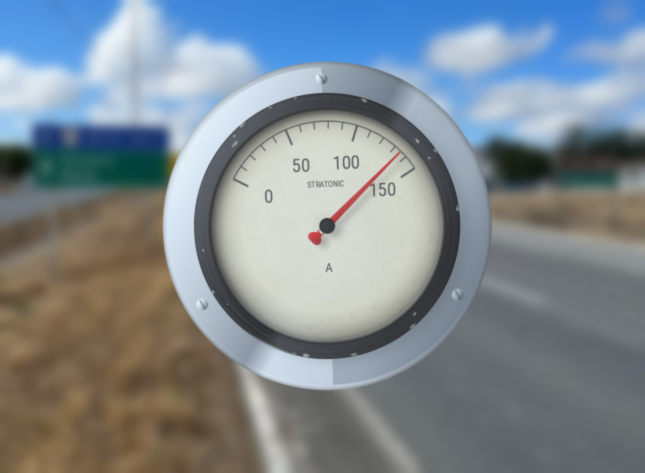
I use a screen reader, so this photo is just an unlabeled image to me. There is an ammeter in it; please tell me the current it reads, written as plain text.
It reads 135 A
